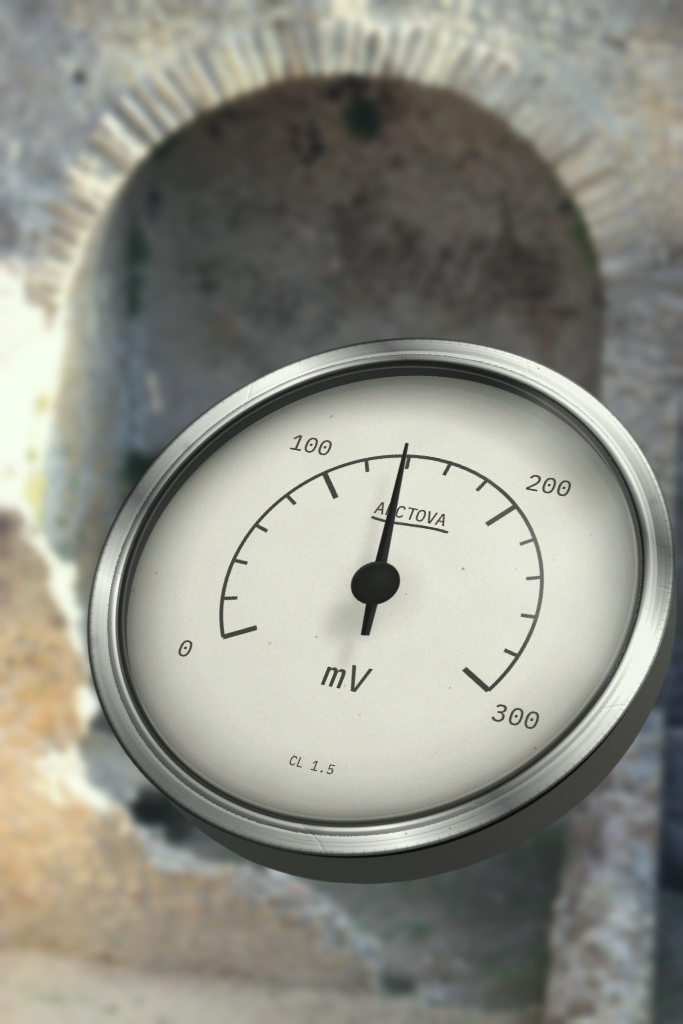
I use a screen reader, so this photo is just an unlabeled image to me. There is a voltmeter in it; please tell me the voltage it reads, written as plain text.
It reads 140 mV
